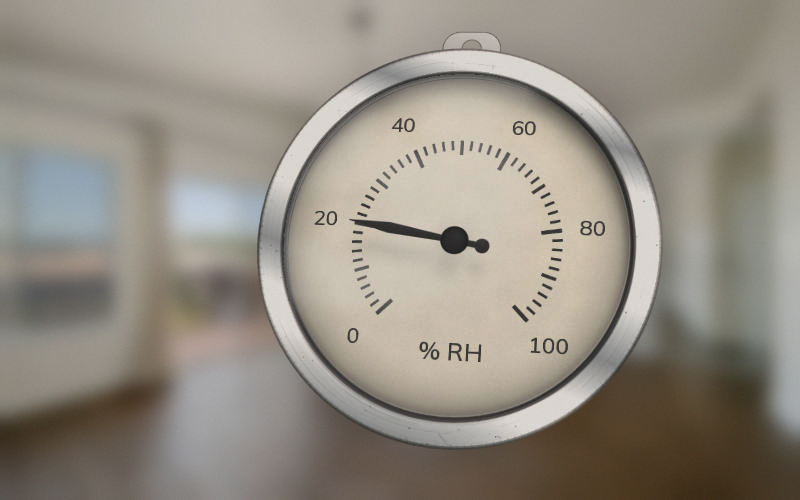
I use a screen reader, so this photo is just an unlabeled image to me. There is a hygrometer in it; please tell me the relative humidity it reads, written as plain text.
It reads 20 %
